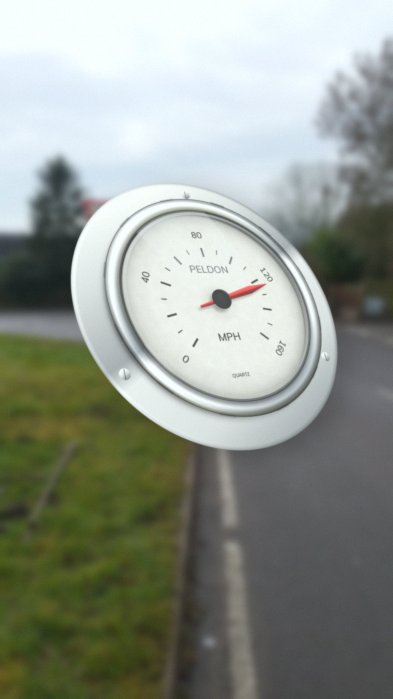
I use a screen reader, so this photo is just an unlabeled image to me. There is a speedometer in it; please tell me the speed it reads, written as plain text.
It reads 125 mph
